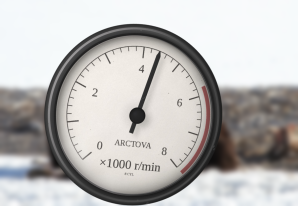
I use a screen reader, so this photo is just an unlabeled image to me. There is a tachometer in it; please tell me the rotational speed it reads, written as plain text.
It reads 4400 rpm
